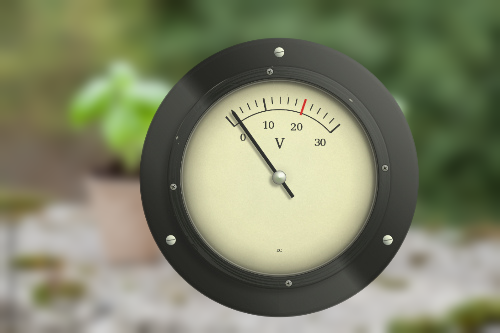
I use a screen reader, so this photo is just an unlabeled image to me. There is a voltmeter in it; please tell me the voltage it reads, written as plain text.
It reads 2 V
